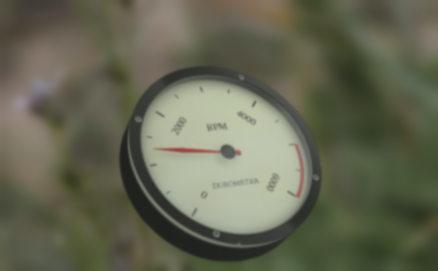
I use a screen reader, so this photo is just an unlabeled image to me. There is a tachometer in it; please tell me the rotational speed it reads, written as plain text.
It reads 1250 rpm
